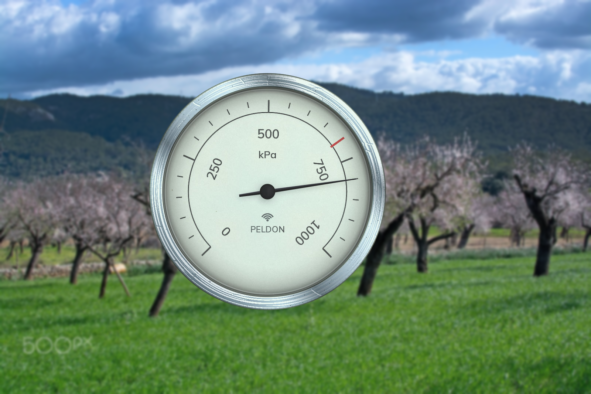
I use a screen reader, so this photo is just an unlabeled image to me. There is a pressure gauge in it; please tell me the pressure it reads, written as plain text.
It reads 800 kPa
